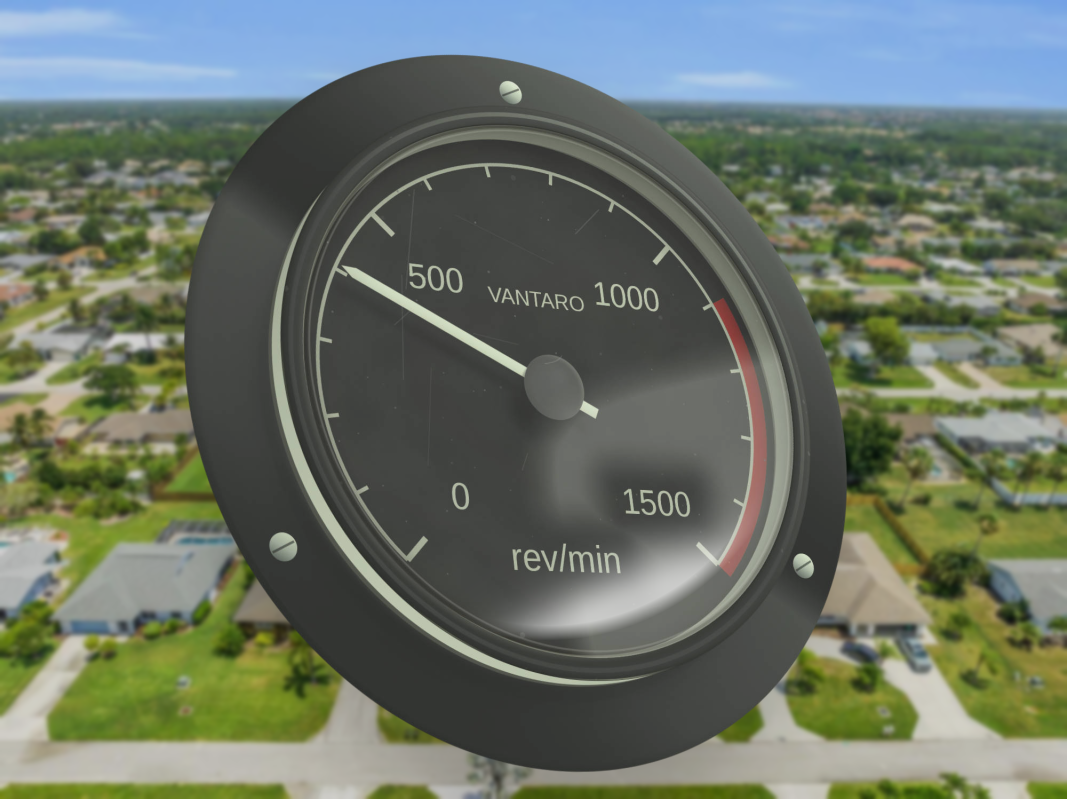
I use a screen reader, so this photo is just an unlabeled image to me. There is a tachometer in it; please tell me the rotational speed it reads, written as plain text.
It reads 400 rpm
